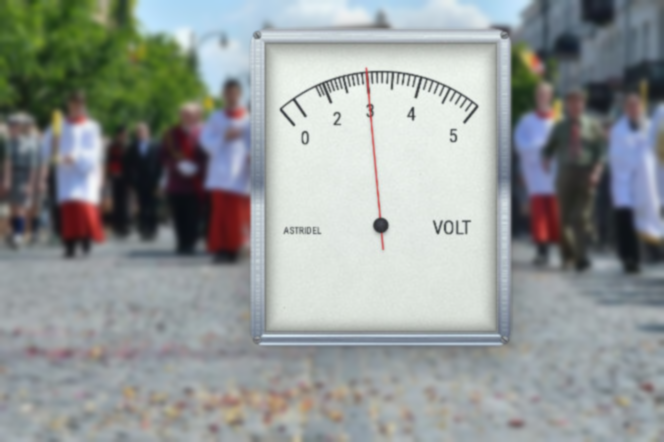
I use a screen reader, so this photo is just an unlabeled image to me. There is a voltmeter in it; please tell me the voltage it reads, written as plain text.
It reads 3 V
